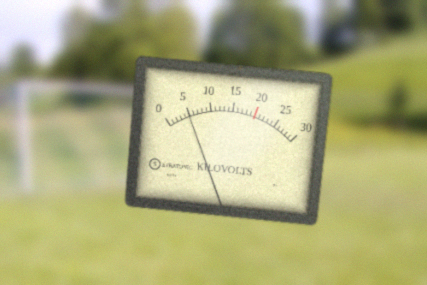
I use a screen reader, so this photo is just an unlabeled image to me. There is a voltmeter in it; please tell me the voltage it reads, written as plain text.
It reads 5 kV
